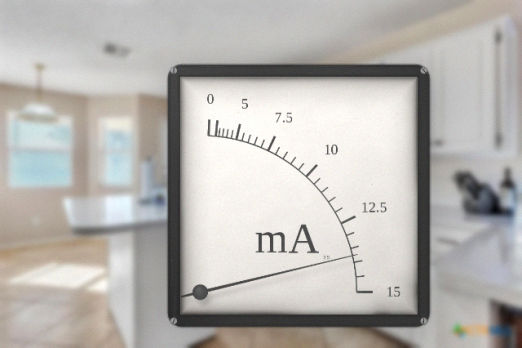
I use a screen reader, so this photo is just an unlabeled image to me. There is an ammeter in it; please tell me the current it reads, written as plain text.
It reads 13.75 mA
